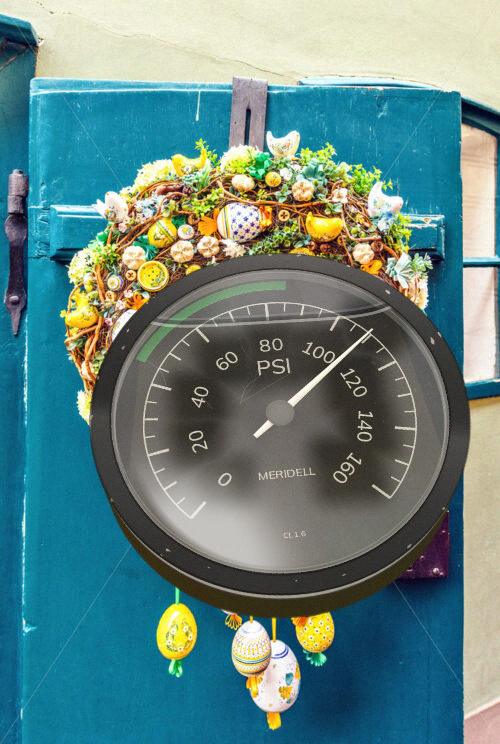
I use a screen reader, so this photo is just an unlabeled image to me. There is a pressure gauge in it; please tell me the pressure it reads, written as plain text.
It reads 110 psi
